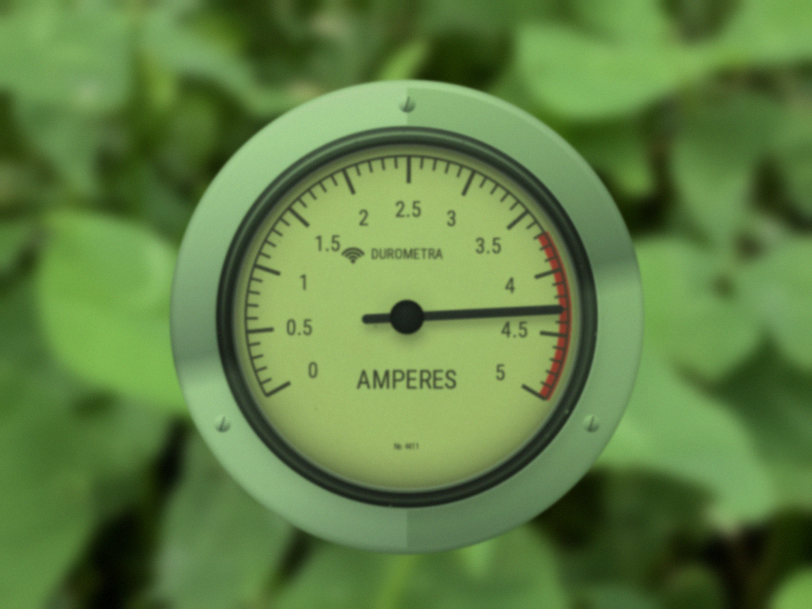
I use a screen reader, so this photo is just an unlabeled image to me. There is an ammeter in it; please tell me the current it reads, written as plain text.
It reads 4.3 A
